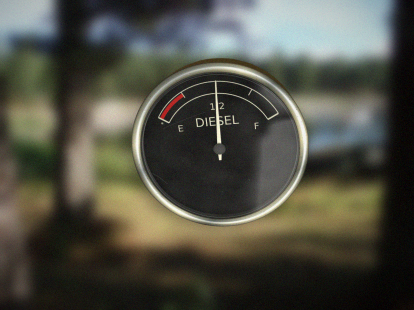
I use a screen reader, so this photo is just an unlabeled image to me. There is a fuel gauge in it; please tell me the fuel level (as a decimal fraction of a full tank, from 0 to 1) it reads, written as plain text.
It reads 0.5
